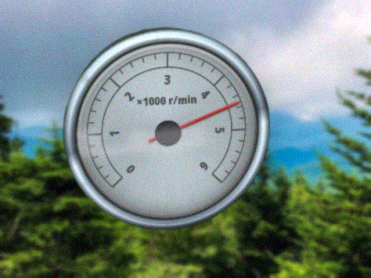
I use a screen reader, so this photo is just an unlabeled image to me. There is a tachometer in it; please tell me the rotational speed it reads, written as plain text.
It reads 4500 rpm
